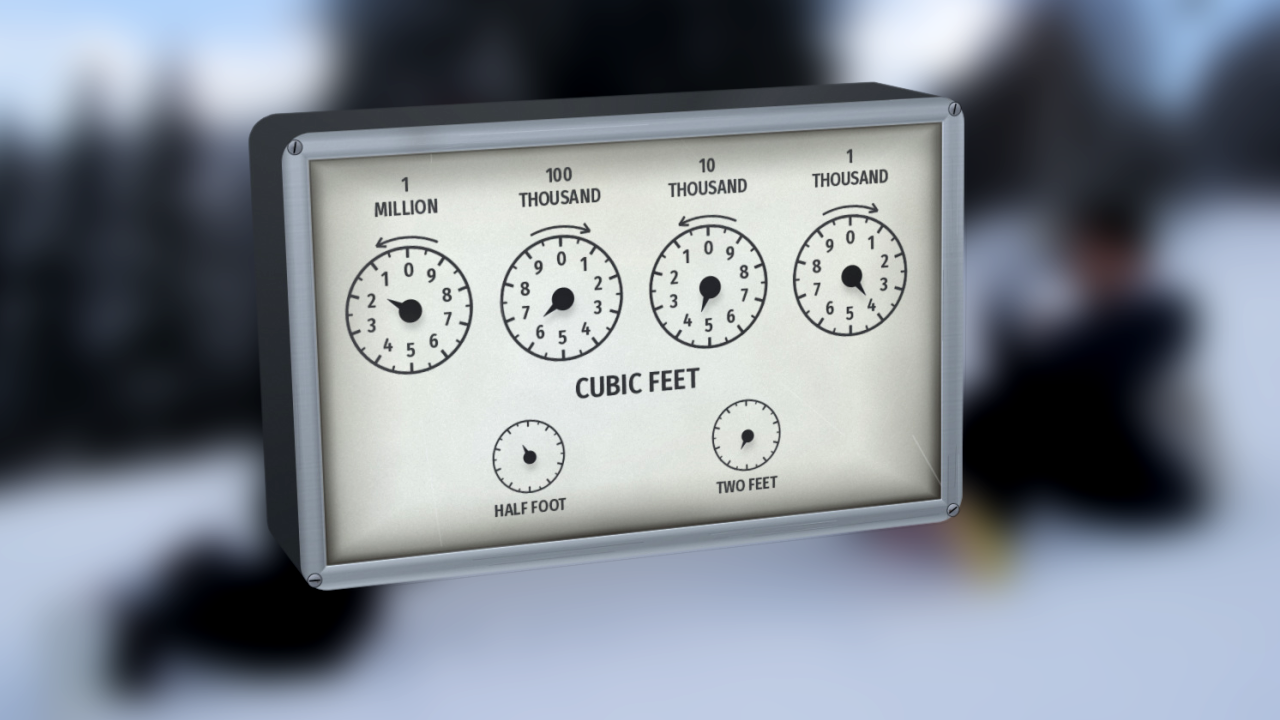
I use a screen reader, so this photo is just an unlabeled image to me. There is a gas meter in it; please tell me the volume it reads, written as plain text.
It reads 164400 ft³
